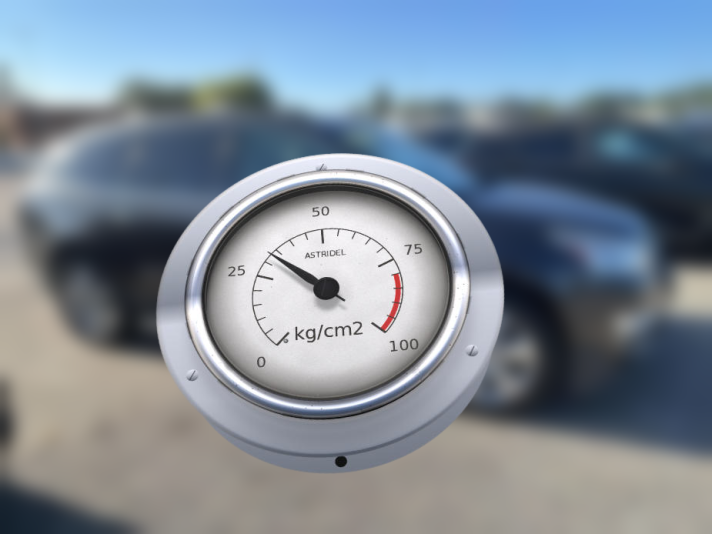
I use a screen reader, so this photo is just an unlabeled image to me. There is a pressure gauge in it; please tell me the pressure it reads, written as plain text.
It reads 32.5 kg/cm²
